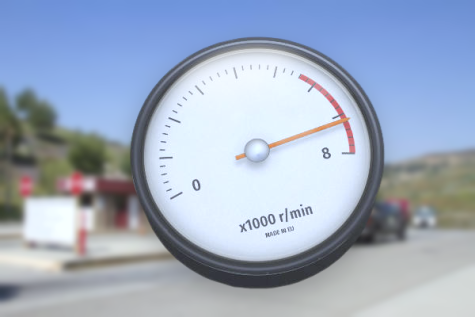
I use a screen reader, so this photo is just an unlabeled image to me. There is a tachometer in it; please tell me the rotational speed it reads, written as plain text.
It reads 7200 rpm
